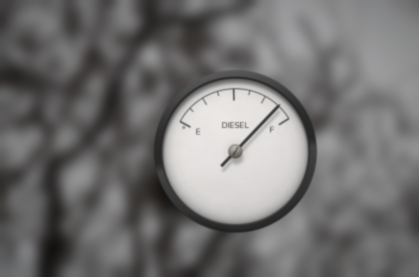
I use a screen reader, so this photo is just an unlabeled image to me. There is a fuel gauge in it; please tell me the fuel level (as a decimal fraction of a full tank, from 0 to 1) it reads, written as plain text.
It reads 0.875
